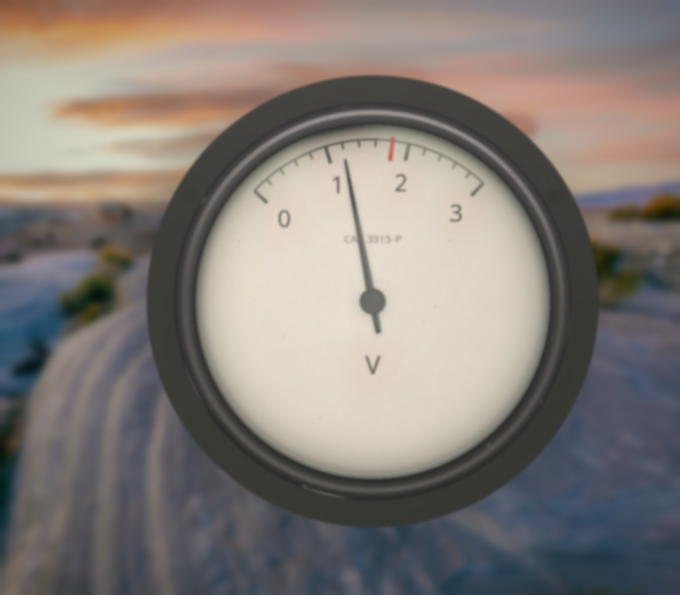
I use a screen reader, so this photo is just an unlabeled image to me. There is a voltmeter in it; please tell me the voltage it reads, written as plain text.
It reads 1.2 V
